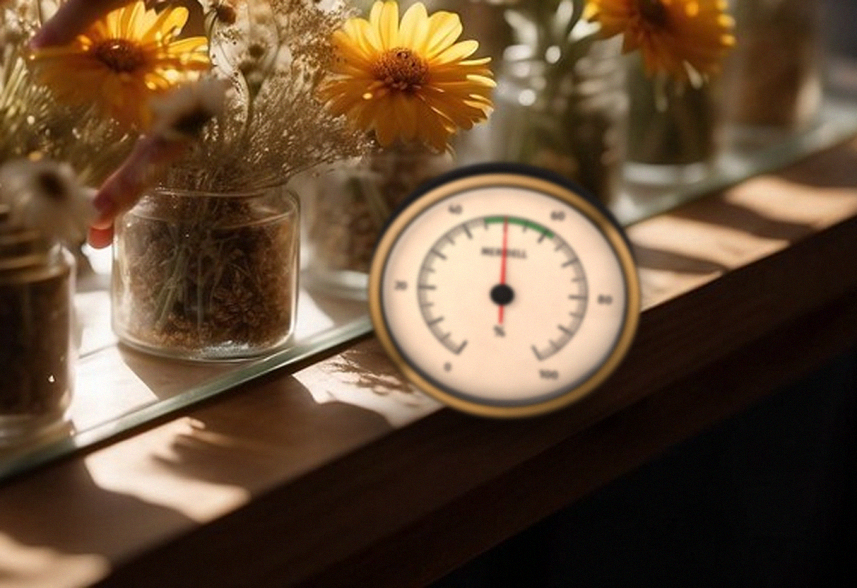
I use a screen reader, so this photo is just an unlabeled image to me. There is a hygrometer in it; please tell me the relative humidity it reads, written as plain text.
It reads 50 %
